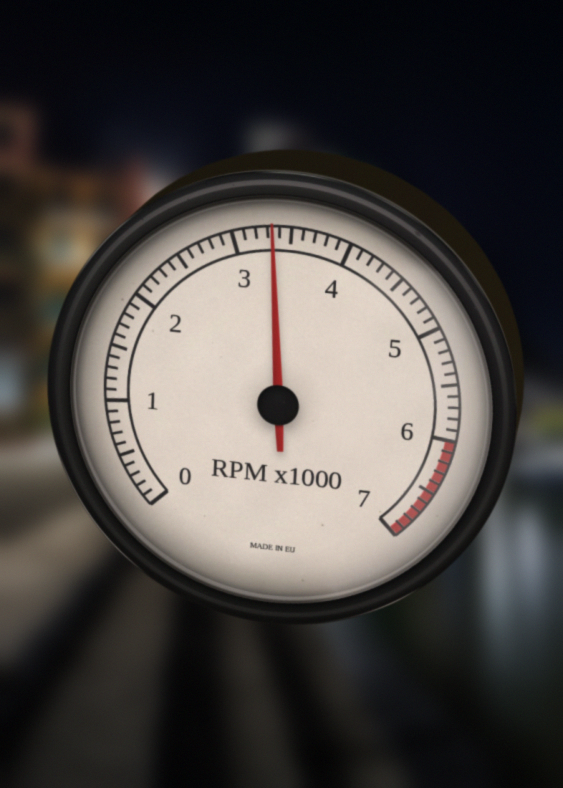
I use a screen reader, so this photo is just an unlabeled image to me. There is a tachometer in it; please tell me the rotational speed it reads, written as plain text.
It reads 3350 rpm
